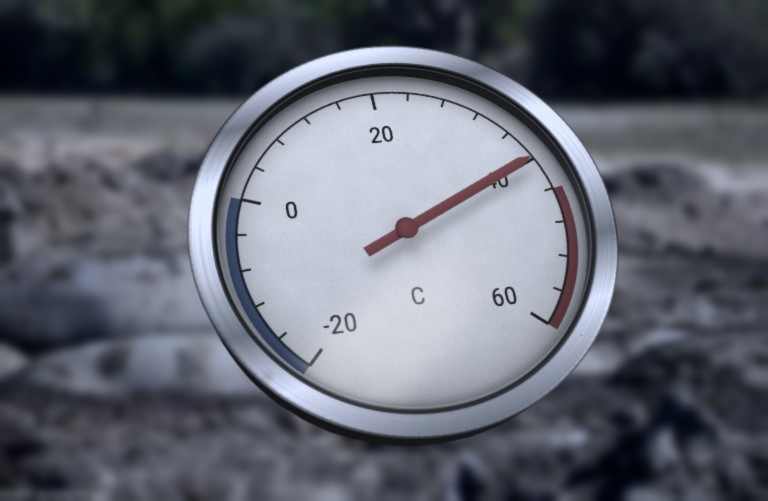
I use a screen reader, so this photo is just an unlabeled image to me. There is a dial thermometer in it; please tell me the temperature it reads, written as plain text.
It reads 40 °C
